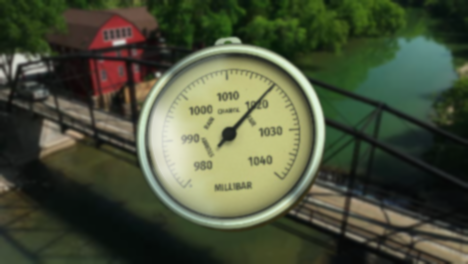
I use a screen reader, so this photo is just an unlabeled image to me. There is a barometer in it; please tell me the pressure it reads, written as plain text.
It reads 1020 mbar
